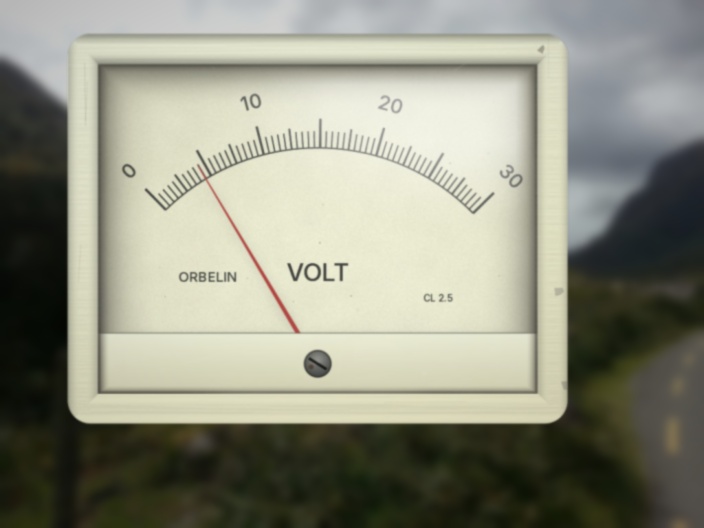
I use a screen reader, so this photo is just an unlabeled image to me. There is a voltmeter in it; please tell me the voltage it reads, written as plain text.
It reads 4.5 V
